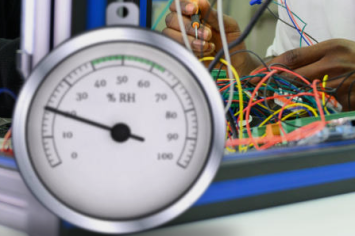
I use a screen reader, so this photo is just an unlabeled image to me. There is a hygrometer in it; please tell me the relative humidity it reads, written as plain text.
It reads 20 %
